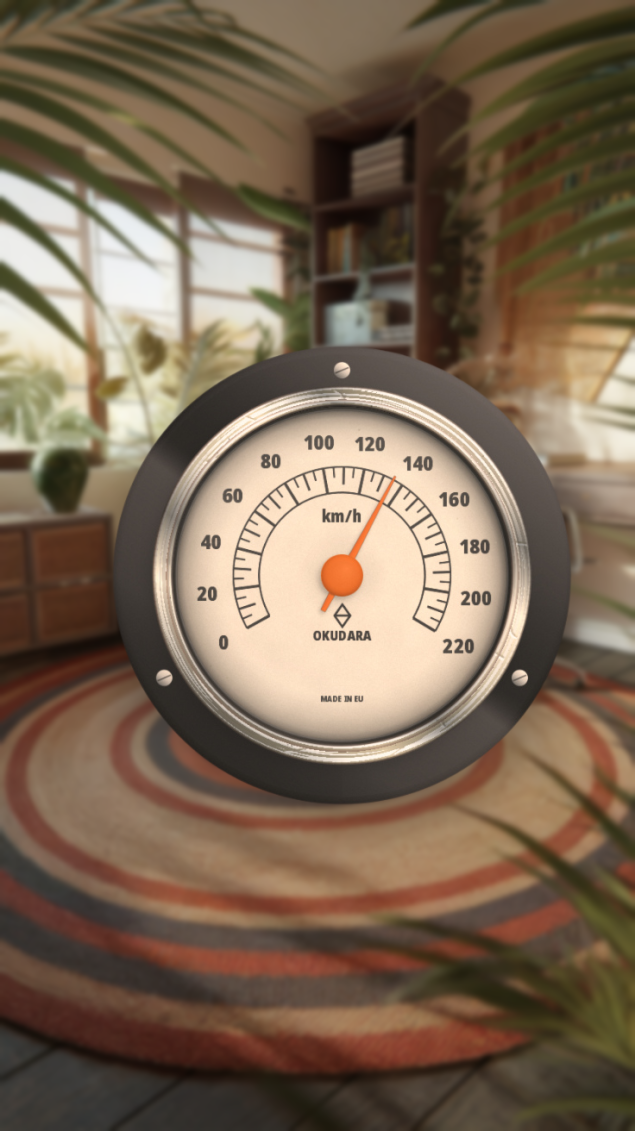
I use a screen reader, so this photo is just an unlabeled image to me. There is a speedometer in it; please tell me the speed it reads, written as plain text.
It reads 135 km/h
